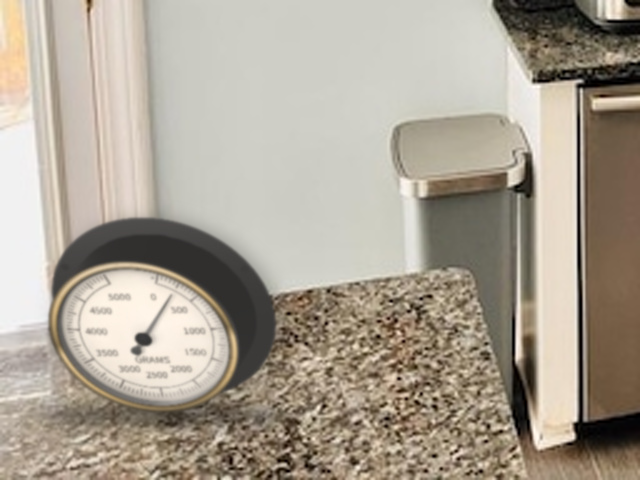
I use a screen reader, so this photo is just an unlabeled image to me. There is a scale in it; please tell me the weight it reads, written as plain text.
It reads 250 g
